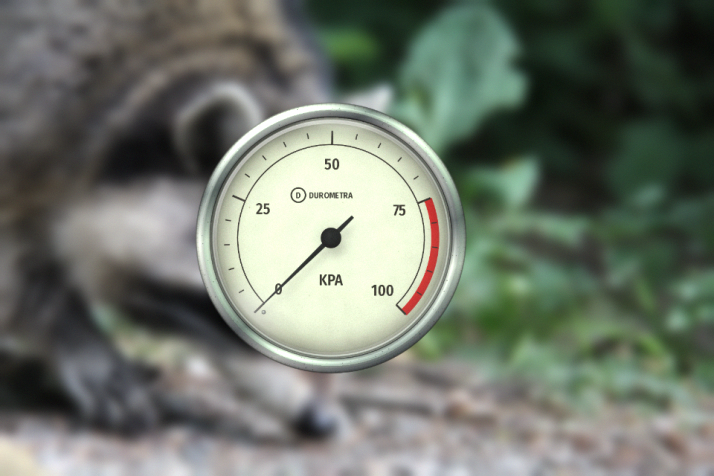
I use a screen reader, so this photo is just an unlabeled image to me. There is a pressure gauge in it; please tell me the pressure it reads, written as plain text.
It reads 0 kPa
